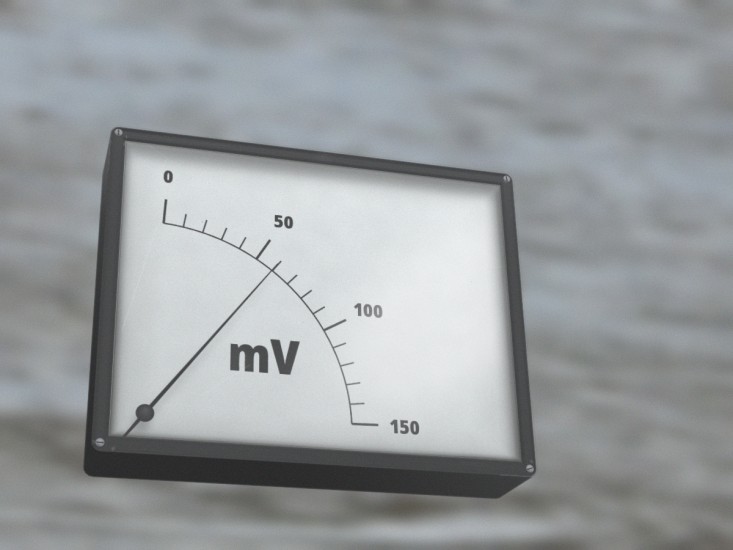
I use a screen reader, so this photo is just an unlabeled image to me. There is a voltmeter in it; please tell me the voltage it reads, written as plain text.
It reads 60 mV
